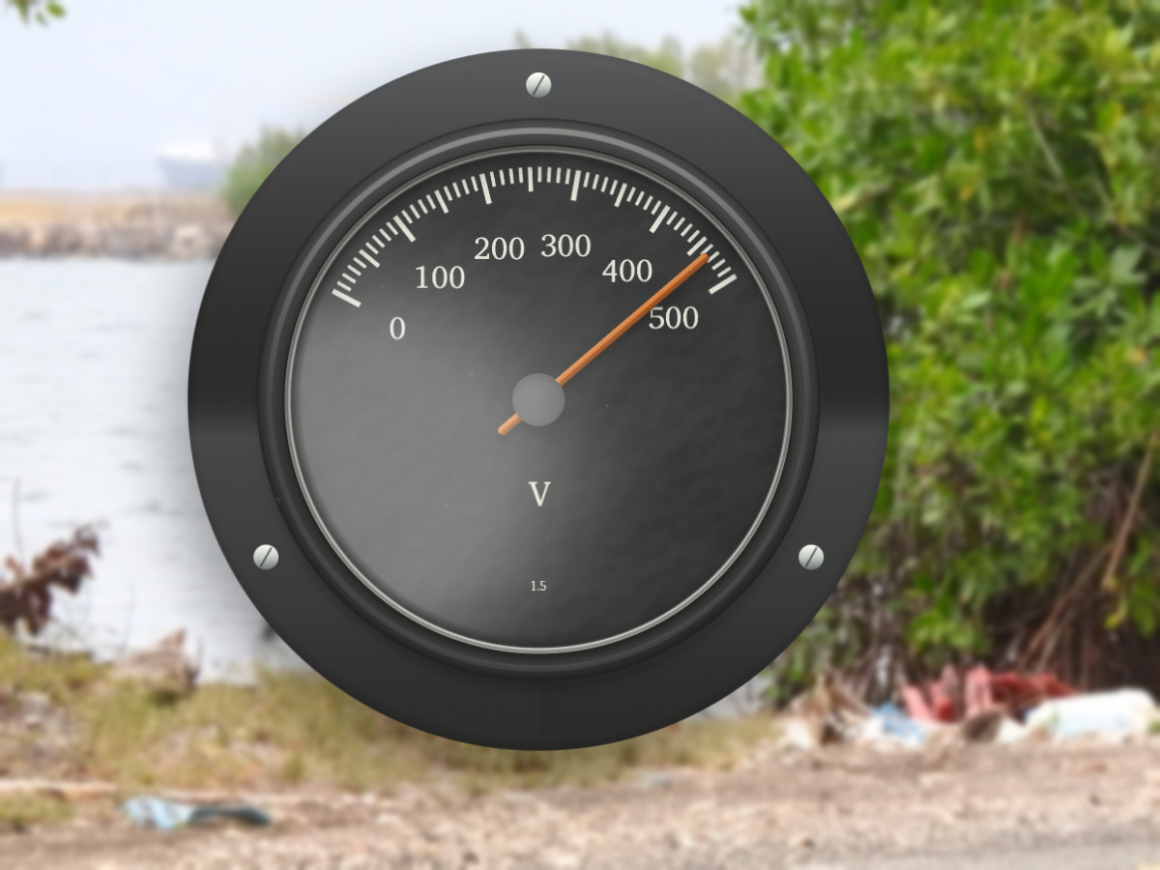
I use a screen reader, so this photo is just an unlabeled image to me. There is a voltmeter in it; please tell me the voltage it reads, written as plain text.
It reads 465 V
